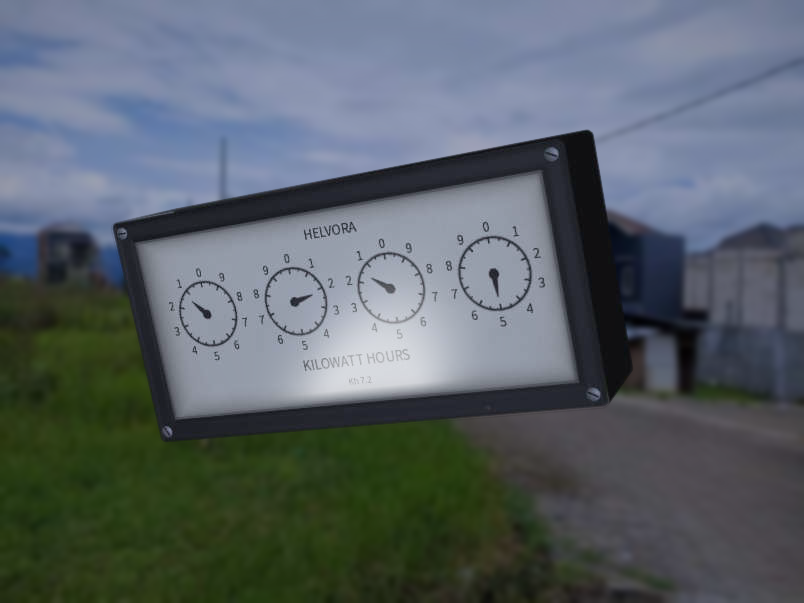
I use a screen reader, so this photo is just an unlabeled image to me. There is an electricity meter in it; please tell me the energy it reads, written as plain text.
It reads 1215 kWh
